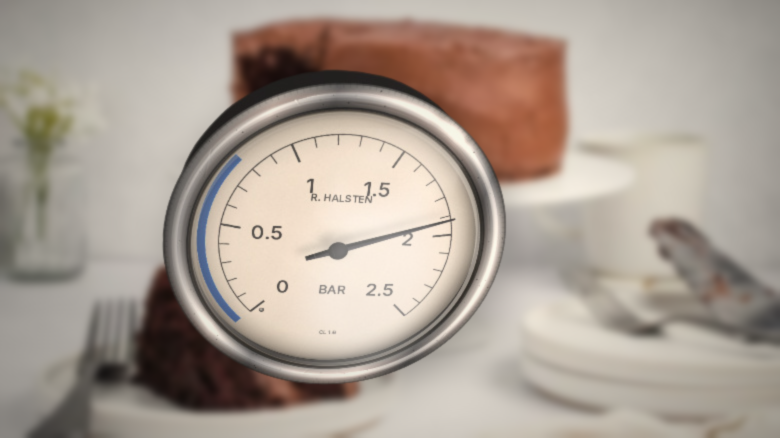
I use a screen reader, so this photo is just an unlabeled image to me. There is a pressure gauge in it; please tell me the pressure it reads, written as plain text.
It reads 1.9 bar
